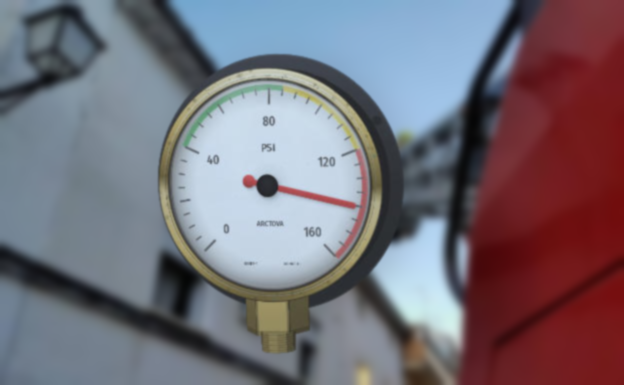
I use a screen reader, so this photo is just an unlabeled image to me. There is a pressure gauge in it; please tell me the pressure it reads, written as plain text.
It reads 140 psi
